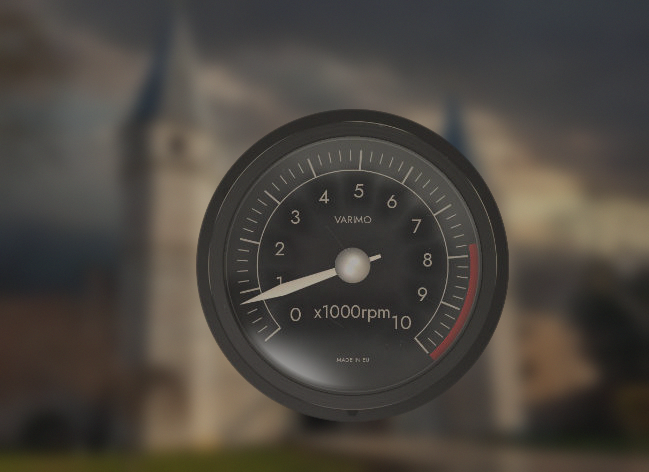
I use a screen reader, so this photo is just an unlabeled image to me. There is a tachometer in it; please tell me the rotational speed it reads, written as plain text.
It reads 800 rpm
